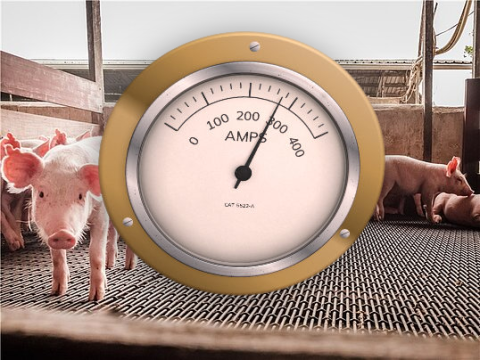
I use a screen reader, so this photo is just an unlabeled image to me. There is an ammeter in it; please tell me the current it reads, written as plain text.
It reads 270 A
